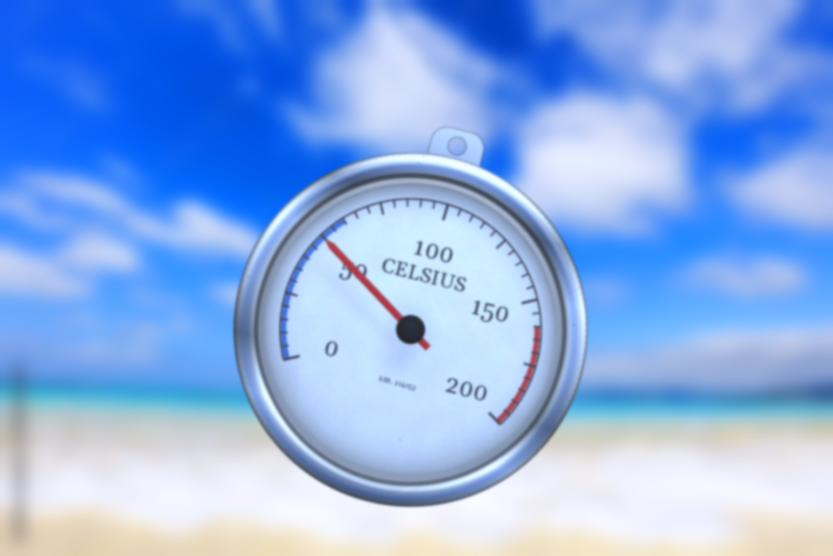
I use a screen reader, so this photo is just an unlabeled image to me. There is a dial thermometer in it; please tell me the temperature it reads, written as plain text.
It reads 50 °C
